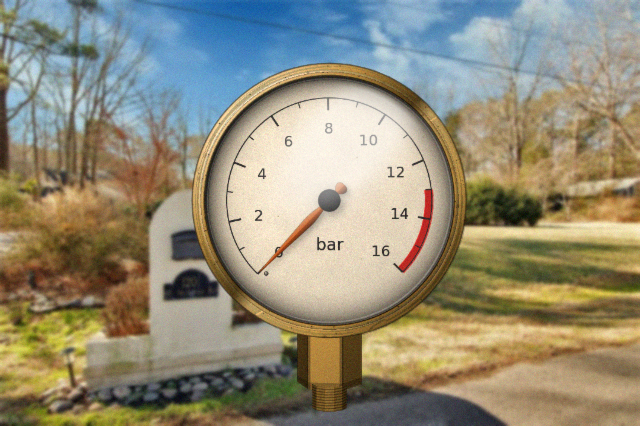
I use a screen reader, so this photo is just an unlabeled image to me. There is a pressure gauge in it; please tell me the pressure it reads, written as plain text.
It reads 0 bar
